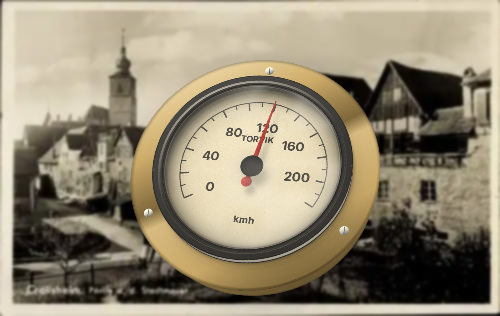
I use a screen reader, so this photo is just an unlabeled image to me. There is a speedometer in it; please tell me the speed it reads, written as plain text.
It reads 120 km/h
